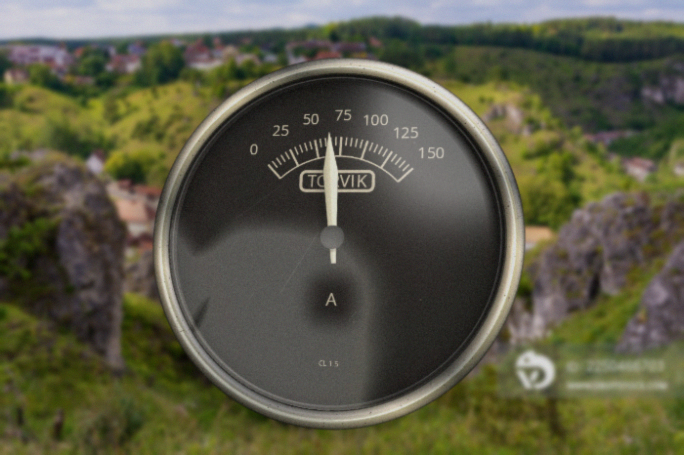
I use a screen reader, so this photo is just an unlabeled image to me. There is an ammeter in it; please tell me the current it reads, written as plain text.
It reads 65 A
